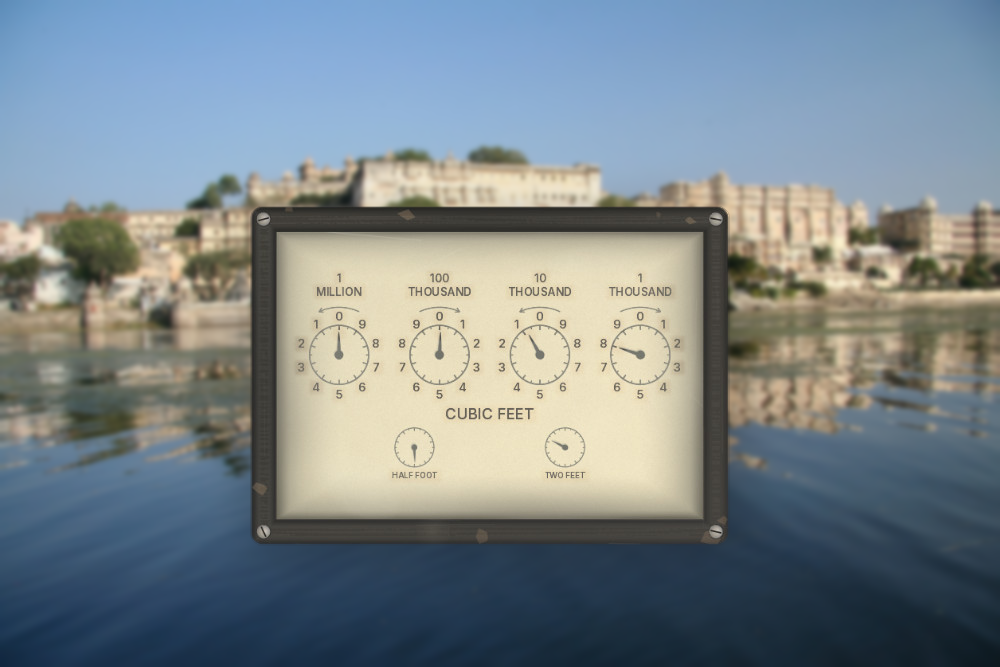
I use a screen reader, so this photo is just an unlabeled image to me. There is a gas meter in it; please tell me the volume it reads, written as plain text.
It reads 800 ft³
